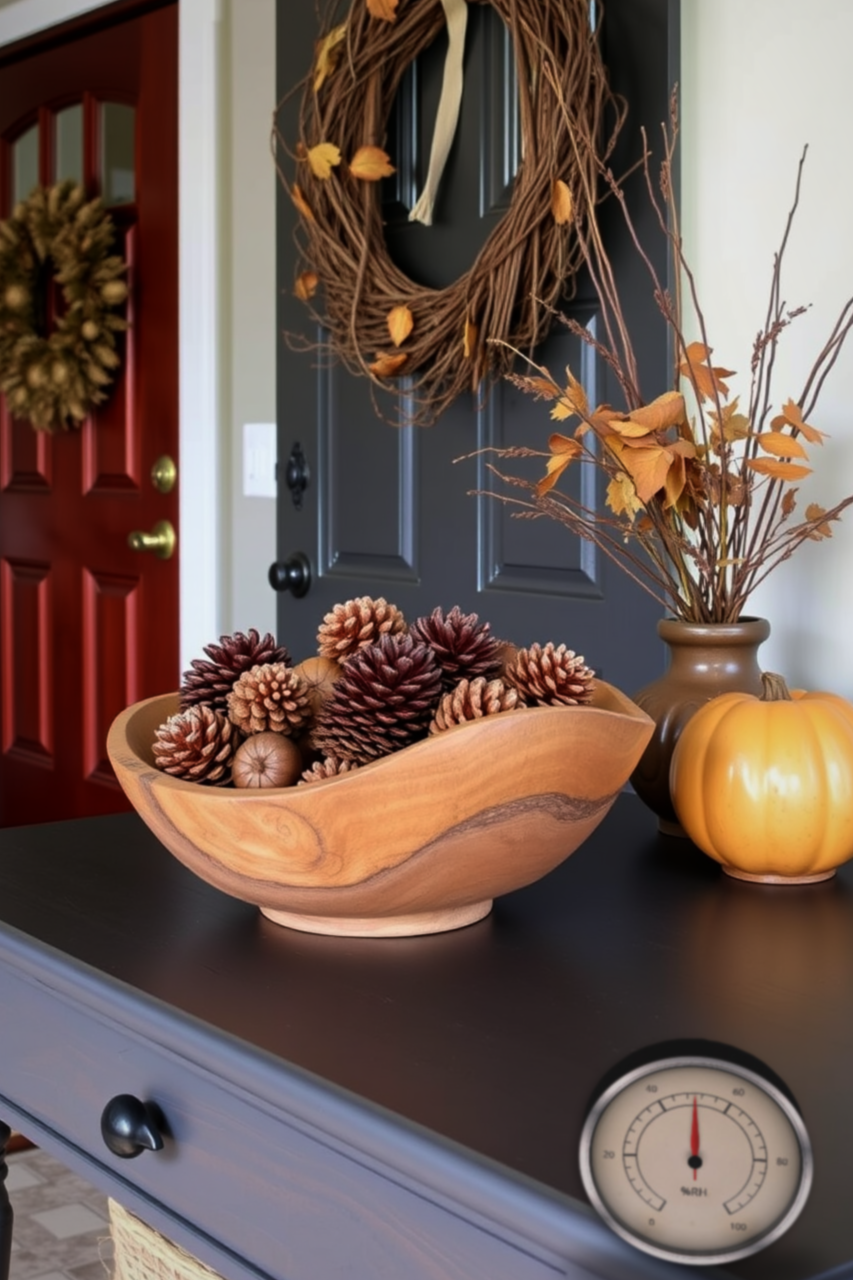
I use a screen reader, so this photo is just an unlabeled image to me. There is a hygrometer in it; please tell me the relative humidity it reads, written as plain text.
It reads 50 %
